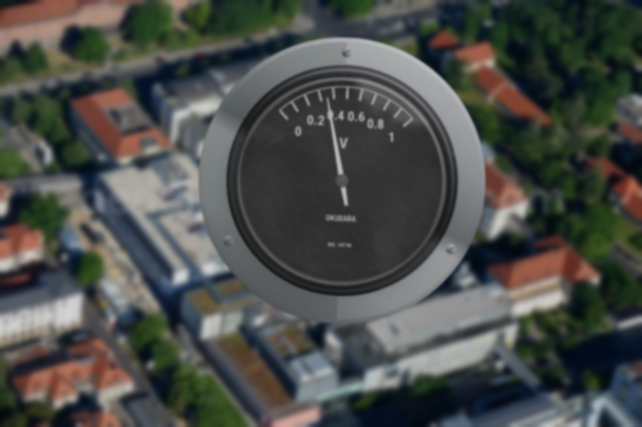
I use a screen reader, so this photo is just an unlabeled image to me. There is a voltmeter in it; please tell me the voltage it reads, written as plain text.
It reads 0.35 V
